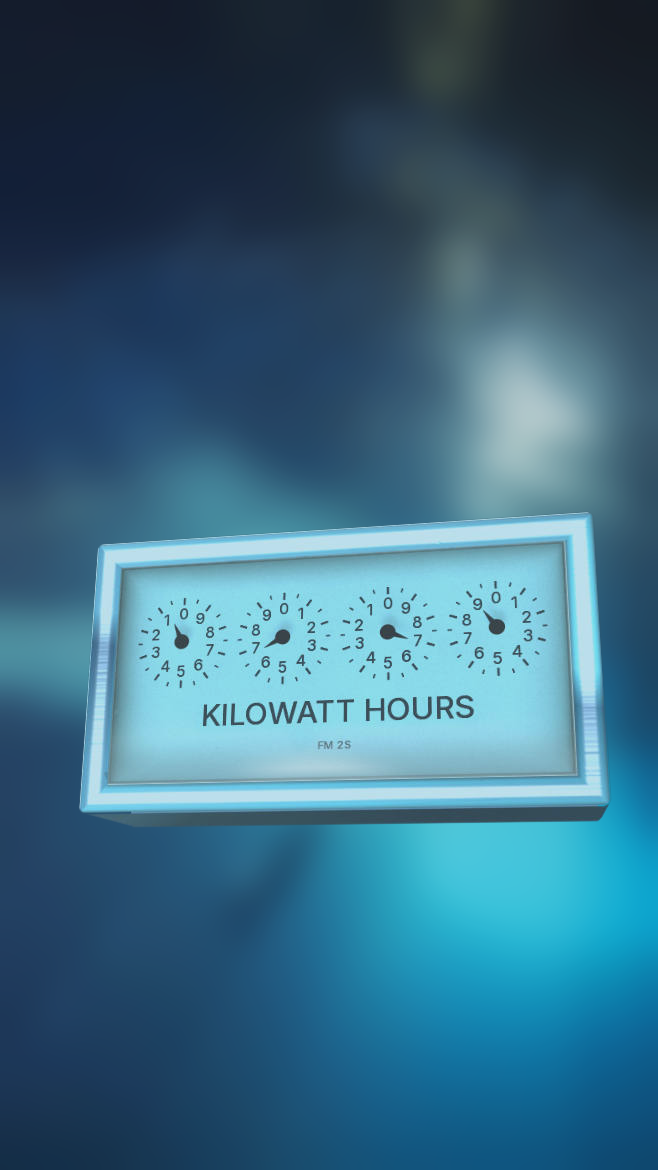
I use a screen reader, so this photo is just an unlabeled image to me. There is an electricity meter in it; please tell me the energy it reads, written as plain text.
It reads 669 kWh
